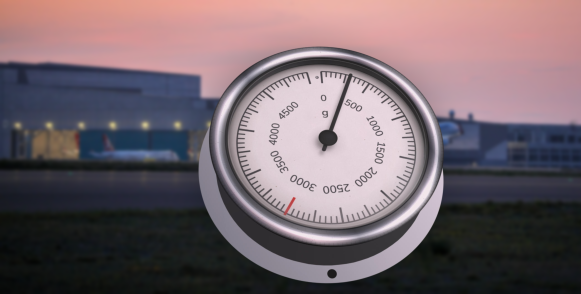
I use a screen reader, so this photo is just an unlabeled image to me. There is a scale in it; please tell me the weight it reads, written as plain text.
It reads 300 g
